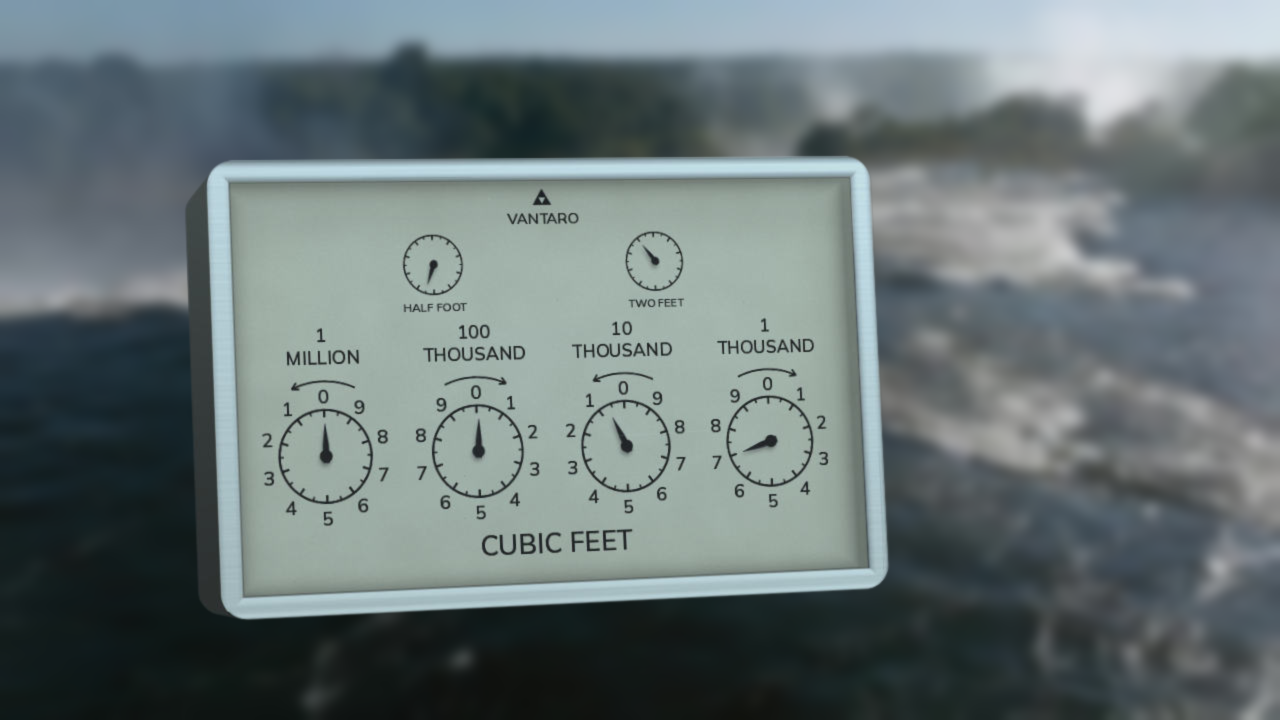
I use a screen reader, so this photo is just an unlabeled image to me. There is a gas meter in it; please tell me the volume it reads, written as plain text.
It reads 700 ft³
